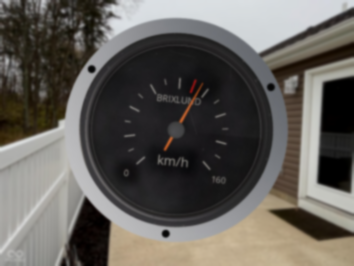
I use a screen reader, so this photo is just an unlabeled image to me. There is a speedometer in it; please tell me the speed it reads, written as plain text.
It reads 95 km/h
